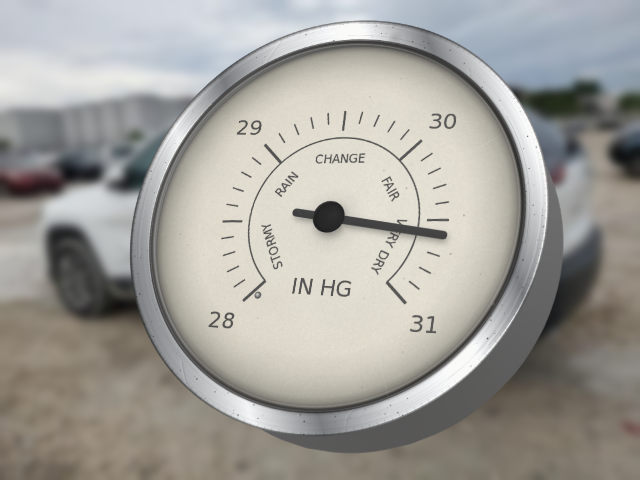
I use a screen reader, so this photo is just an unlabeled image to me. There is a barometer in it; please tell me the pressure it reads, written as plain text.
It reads 30.6 inHg
